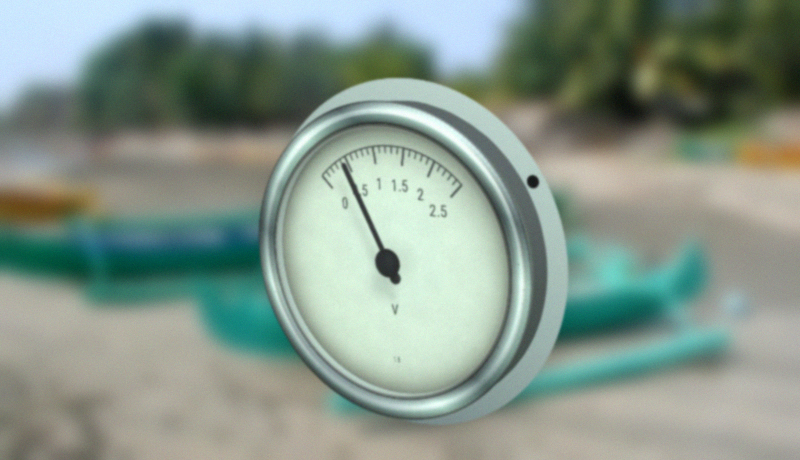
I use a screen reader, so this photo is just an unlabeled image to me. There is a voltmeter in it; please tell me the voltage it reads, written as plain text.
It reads 0.5 V
